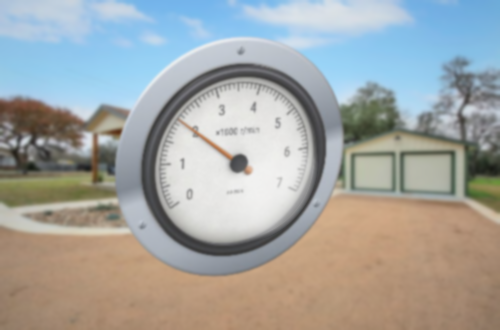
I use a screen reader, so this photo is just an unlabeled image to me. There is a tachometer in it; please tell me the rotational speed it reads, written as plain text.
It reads 2000 rpm
